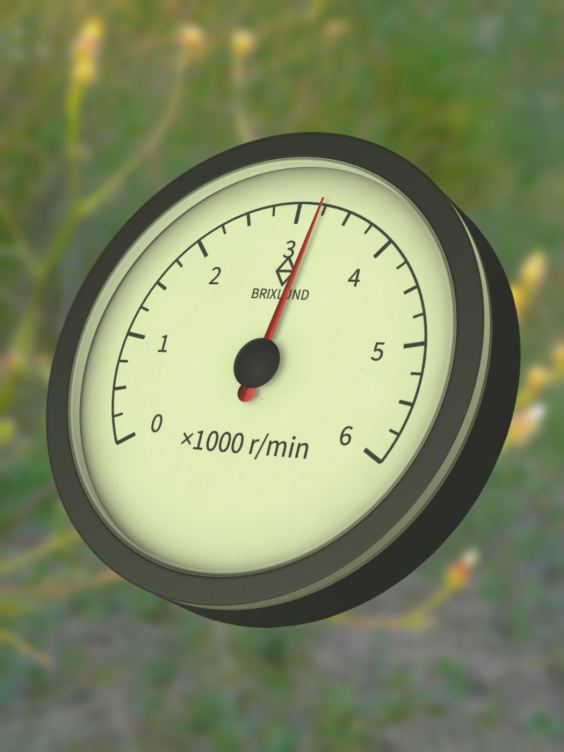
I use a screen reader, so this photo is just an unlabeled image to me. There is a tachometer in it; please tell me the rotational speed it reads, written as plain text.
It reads 3250 rpm
